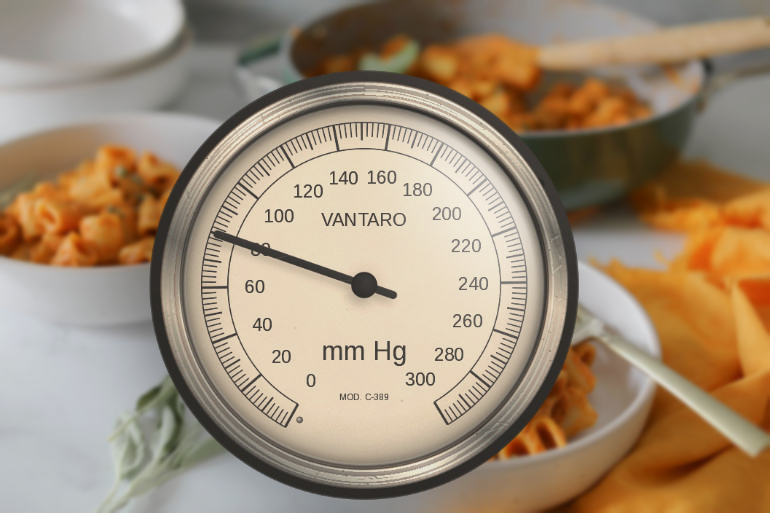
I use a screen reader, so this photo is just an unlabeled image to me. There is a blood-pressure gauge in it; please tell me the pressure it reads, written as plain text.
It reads 80 mmHg
